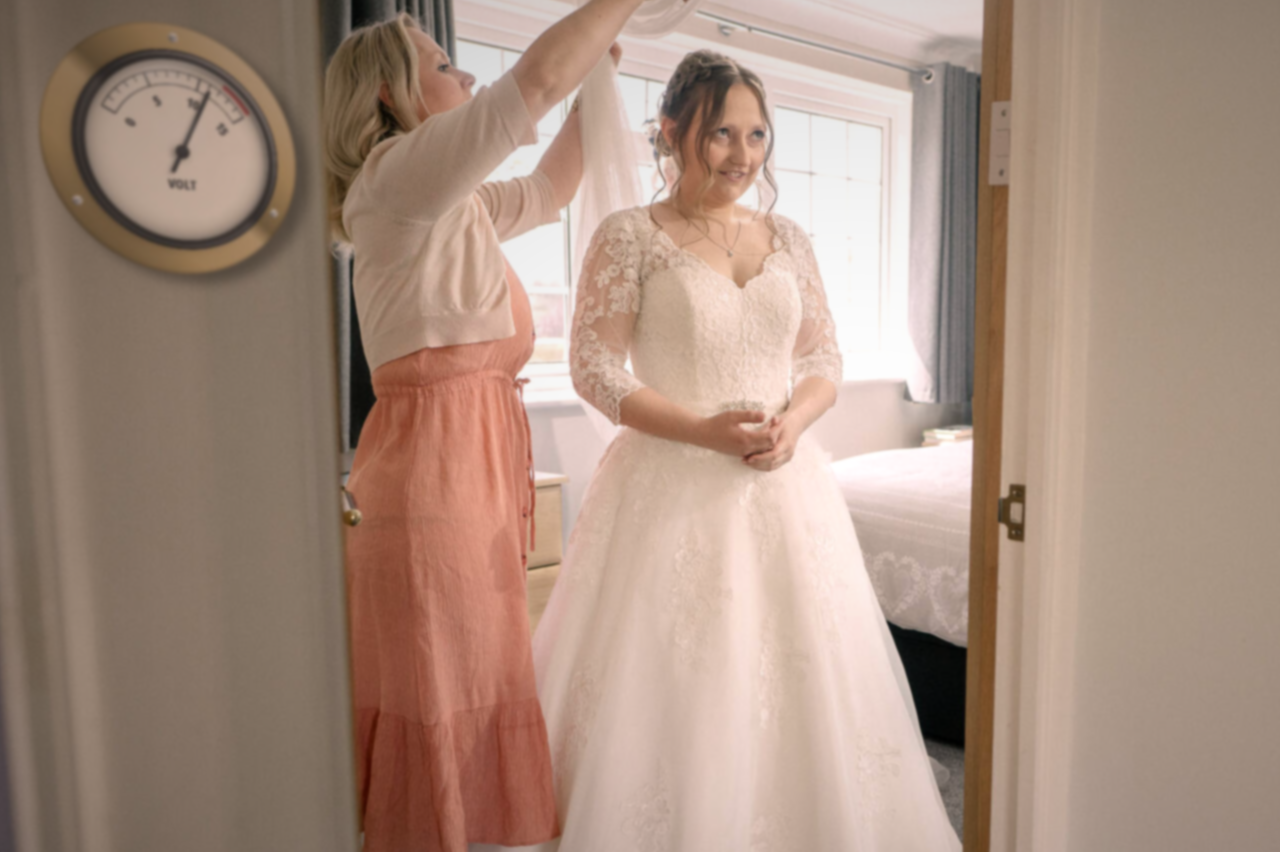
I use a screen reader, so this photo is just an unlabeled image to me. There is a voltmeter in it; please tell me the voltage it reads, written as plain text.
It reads 11 V
